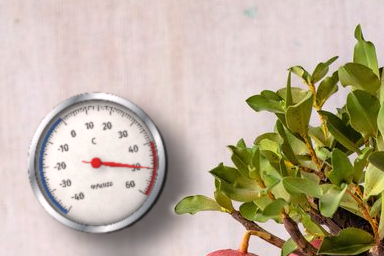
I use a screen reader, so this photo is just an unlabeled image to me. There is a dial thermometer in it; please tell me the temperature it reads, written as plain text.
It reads 50 °C
